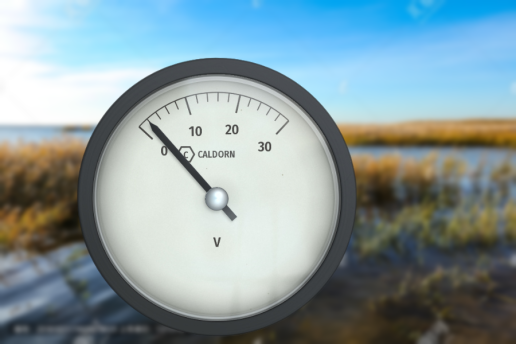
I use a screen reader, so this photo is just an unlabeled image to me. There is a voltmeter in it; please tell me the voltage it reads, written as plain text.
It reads 2 V
